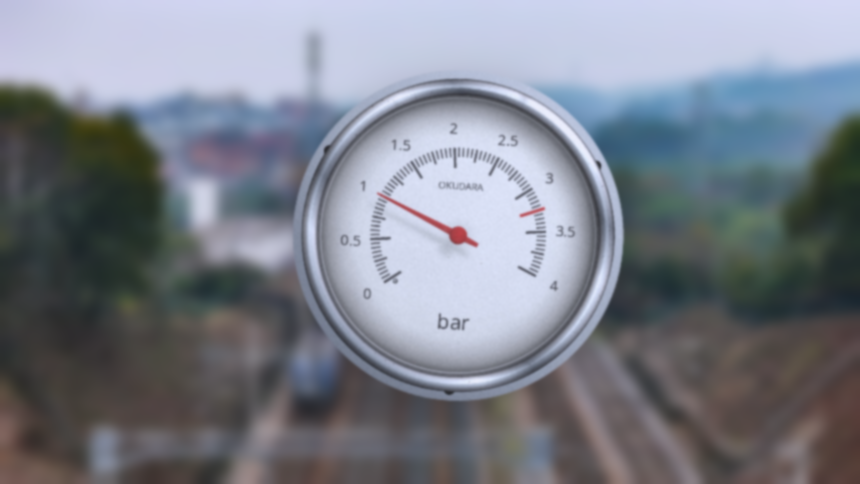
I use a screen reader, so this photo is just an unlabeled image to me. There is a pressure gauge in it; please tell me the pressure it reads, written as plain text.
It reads 1 bar
